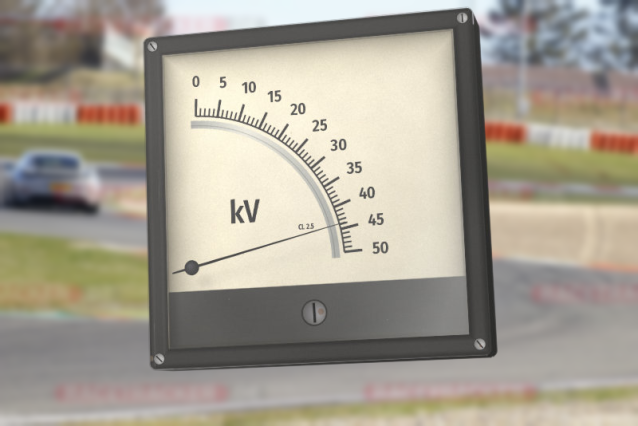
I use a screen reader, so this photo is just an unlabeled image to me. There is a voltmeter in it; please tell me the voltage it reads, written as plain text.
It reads 44 kV
